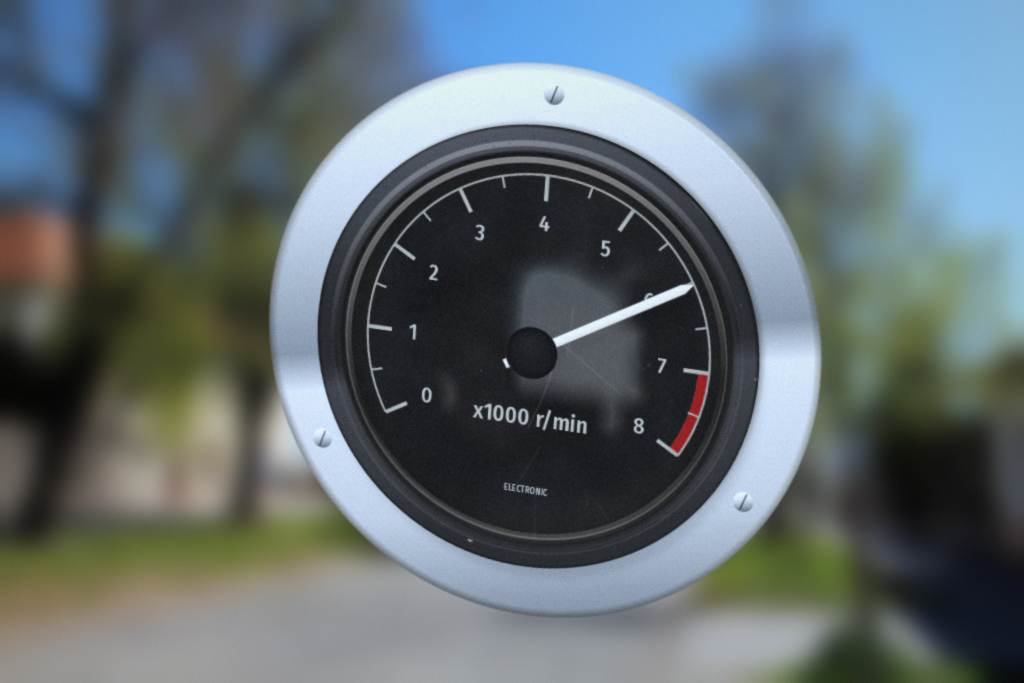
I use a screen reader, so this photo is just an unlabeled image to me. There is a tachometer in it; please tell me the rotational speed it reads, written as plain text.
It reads 6000 rpm
